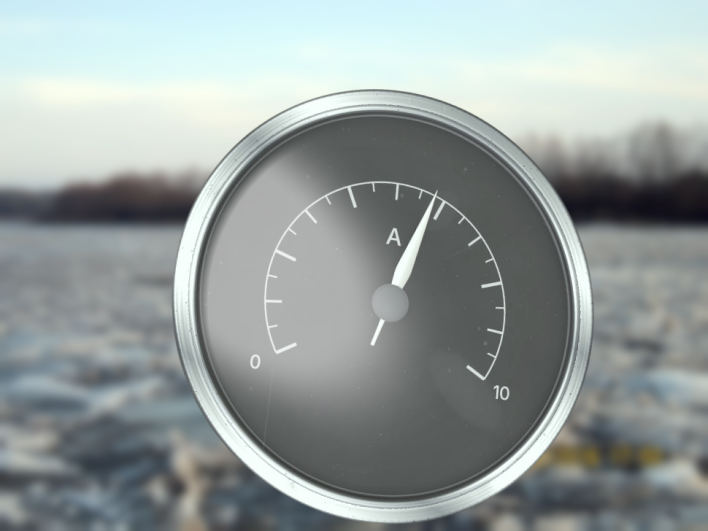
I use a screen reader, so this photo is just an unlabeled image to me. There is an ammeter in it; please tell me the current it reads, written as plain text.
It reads 5.75 A
